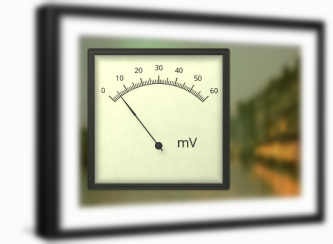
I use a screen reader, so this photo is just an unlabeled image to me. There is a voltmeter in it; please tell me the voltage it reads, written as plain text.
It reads 5 mV
